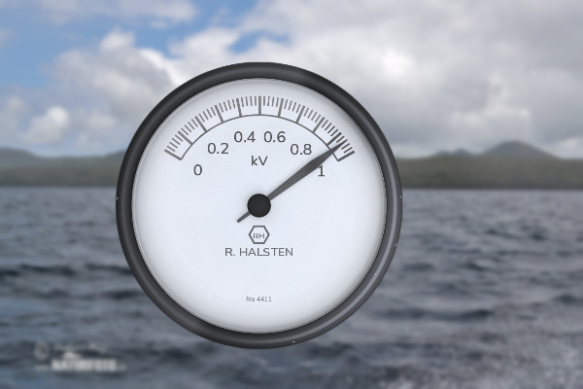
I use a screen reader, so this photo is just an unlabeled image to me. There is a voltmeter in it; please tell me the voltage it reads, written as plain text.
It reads 0.94 kV
